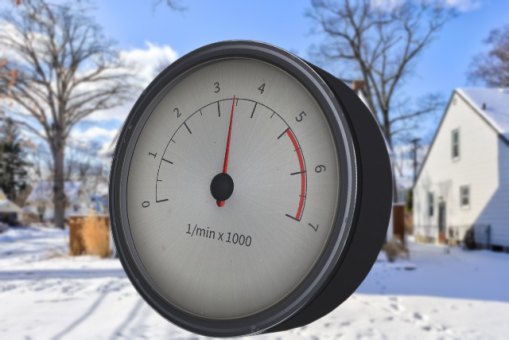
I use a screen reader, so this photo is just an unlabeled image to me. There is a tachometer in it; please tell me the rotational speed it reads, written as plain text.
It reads 3500 rpm
